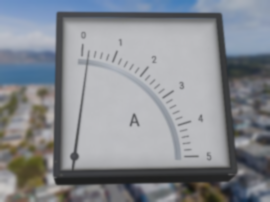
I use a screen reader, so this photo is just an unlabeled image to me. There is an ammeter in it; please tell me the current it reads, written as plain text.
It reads 0.2 A
